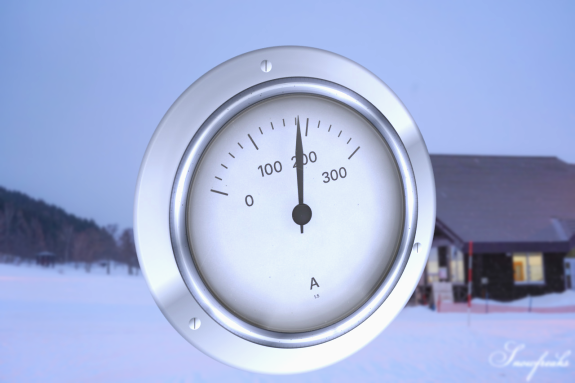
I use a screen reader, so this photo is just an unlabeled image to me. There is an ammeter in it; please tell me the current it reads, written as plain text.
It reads 180 A
